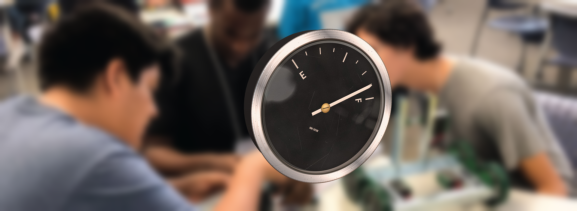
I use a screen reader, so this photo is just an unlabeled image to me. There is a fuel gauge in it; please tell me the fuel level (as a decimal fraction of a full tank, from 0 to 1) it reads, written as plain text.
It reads 0.875
